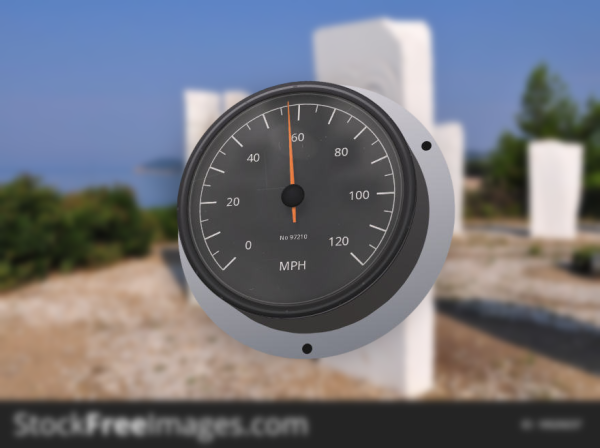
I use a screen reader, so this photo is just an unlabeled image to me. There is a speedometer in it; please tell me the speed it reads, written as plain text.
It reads 57.5 mph
